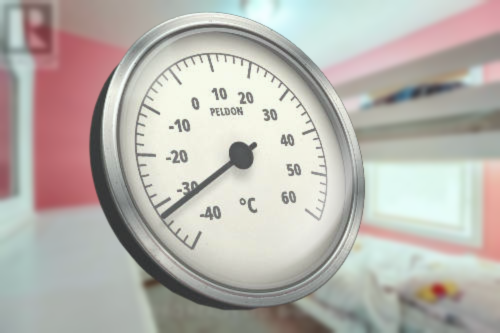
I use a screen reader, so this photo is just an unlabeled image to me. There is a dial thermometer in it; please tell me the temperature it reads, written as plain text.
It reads -32 °C
